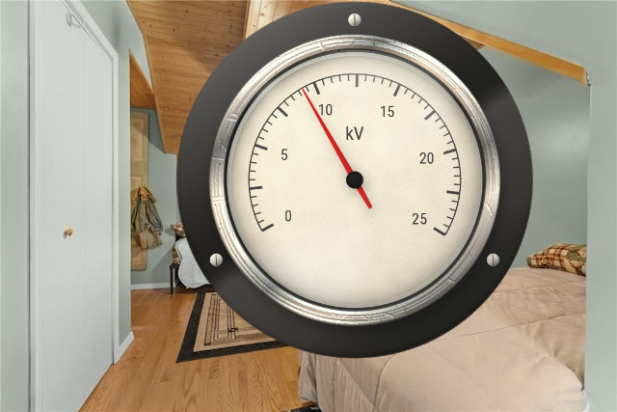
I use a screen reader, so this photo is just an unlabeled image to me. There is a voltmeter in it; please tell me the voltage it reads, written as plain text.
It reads 9.25 kV
